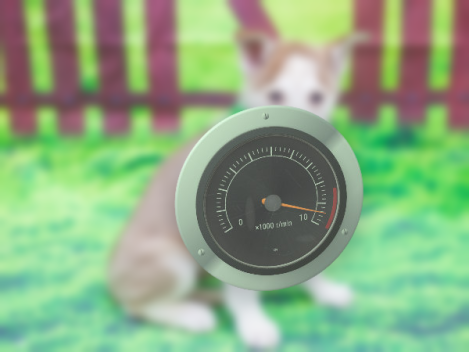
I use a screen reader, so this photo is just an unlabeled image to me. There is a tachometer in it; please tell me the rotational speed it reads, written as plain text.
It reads 9400 rpm
